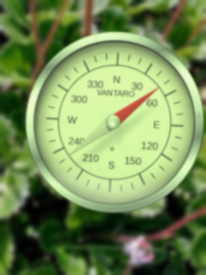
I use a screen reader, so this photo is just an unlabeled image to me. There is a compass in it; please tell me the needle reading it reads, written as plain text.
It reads 50 °
